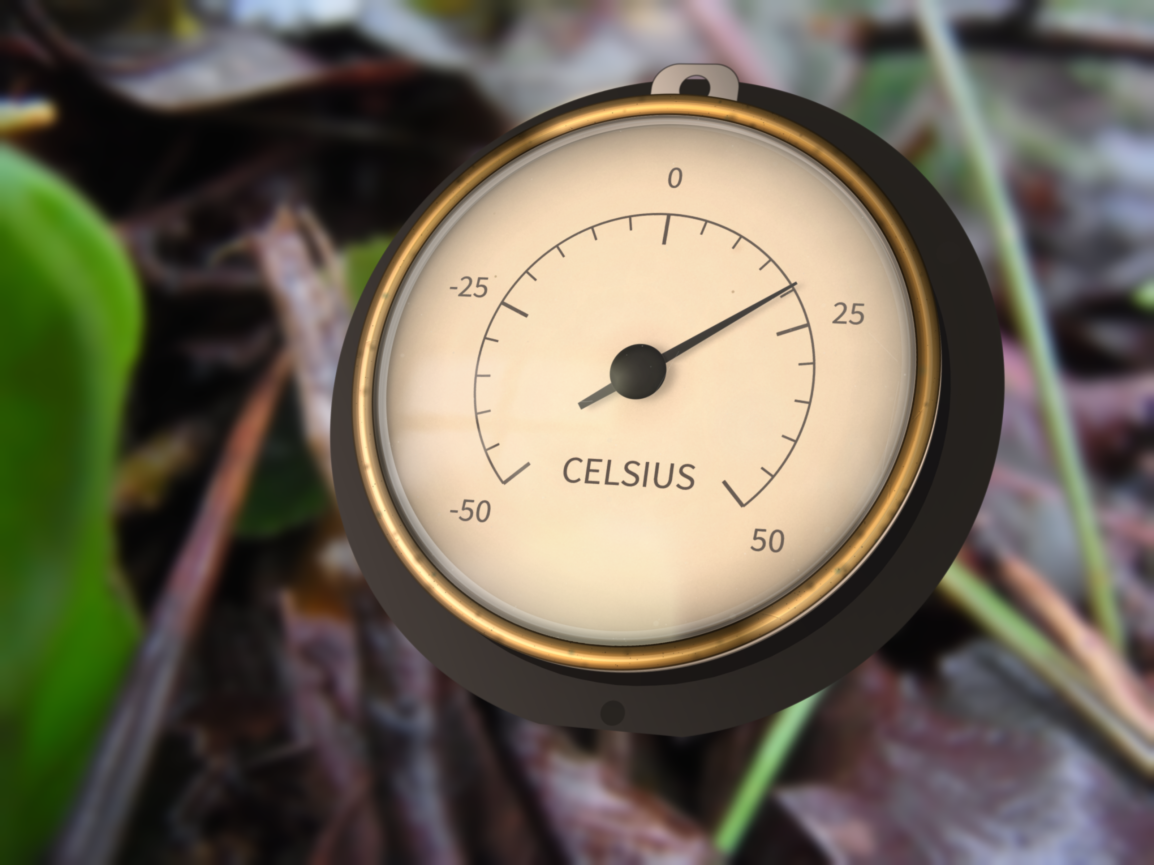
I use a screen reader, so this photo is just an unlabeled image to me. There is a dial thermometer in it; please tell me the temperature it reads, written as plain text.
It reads 20 °C
